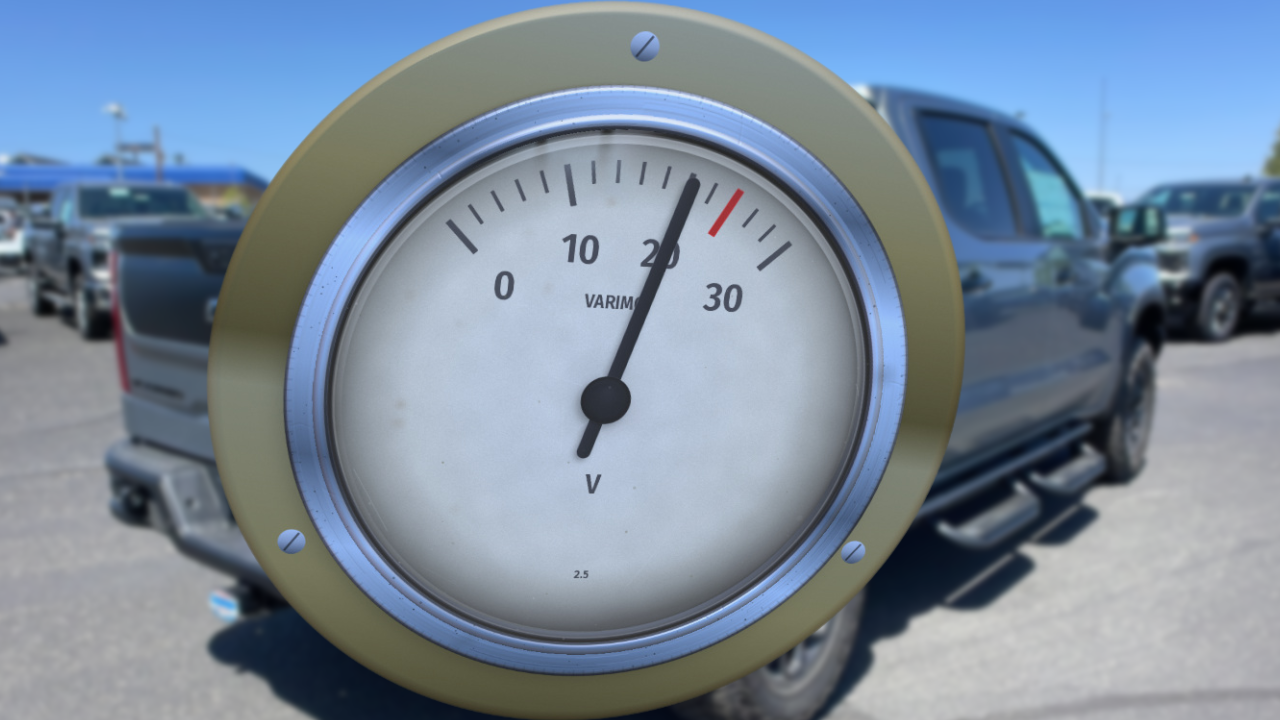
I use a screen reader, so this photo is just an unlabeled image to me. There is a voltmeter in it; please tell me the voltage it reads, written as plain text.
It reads 20 V
